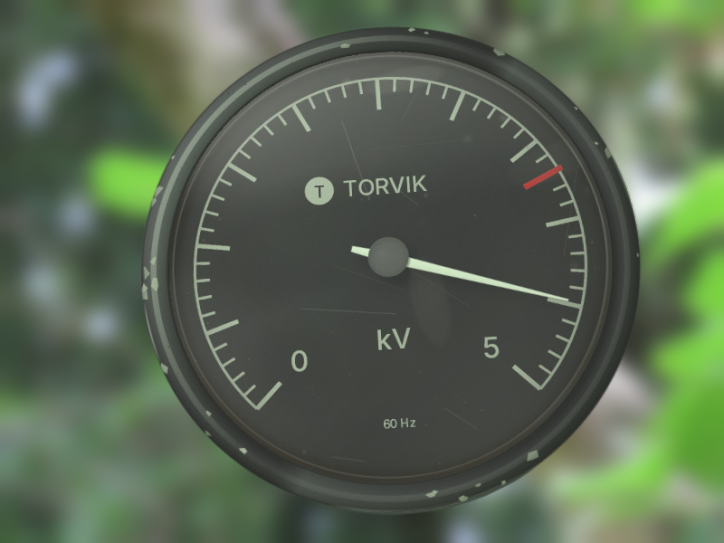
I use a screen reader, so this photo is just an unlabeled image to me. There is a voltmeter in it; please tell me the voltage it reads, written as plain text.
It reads 4.5 kV
